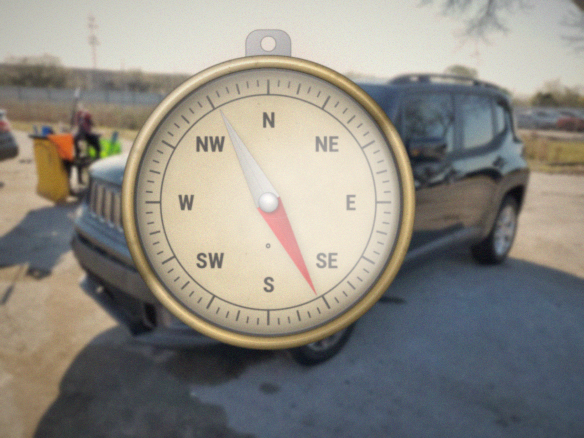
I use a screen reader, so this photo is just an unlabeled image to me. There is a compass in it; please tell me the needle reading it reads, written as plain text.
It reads 152.5 °
